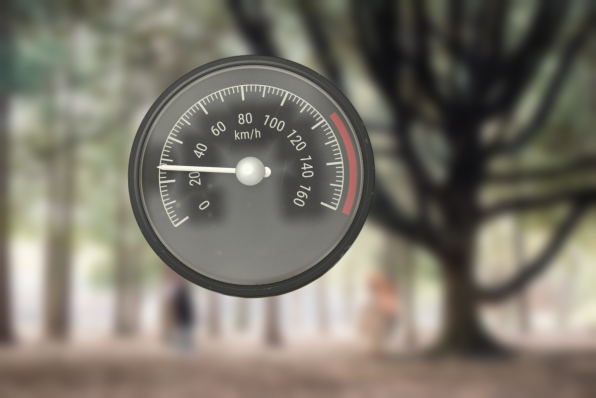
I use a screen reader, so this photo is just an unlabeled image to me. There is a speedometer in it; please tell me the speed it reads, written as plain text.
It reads 26 km/h
